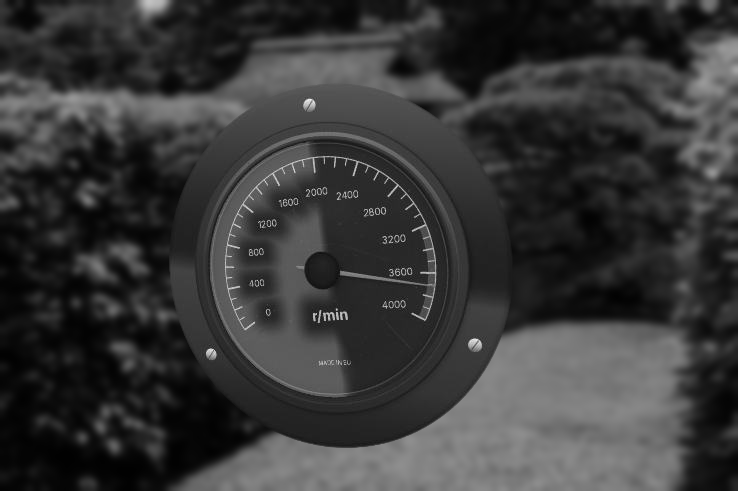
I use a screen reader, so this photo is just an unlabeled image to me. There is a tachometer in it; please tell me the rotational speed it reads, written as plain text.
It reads 3700 rpm
